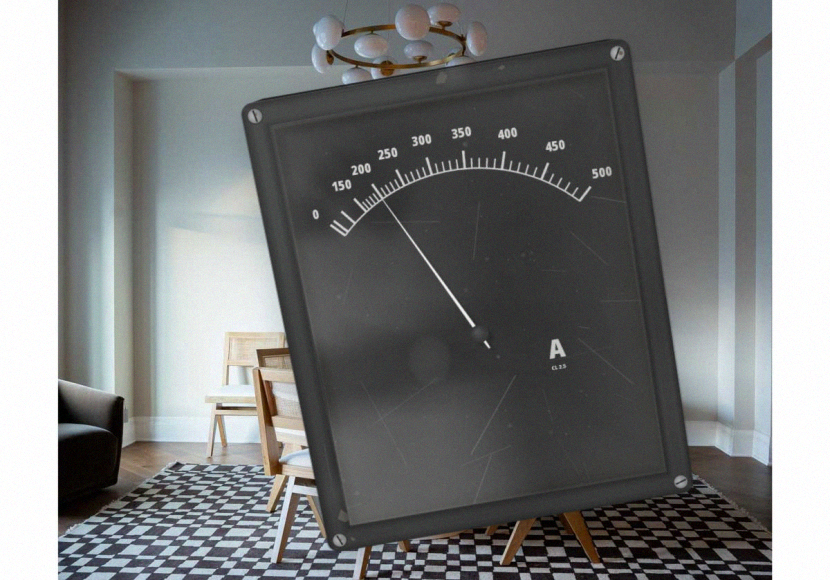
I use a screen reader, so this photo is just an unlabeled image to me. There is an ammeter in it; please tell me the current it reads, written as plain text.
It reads 200 A
